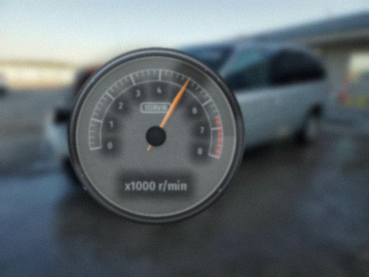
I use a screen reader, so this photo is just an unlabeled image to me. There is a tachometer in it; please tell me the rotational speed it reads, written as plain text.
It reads 5000 rpm
